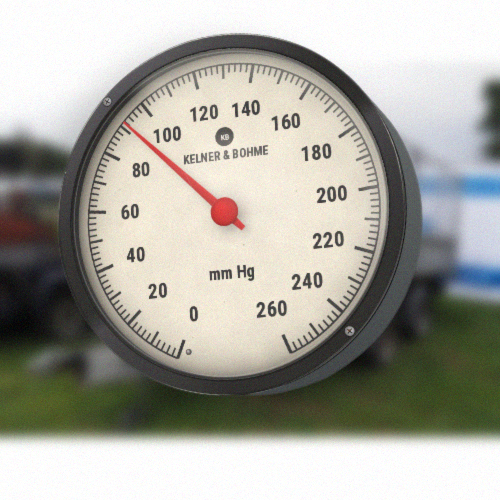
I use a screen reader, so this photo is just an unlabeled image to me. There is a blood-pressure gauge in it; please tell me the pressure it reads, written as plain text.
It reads 92 mmHg
